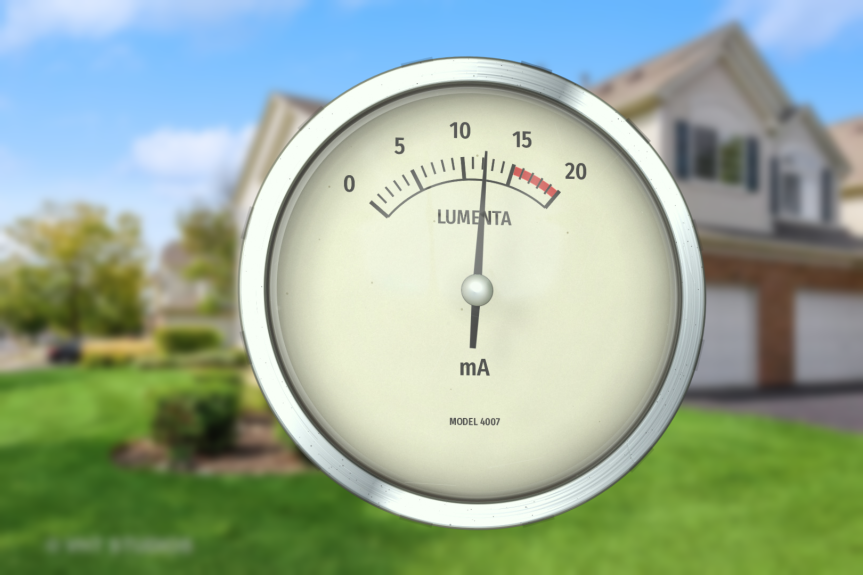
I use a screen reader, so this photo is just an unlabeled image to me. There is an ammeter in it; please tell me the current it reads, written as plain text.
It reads 12 mA
